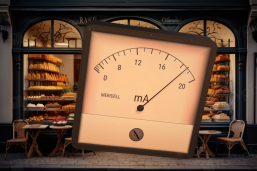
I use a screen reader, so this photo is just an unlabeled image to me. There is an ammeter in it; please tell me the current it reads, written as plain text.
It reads 18.5 mA
